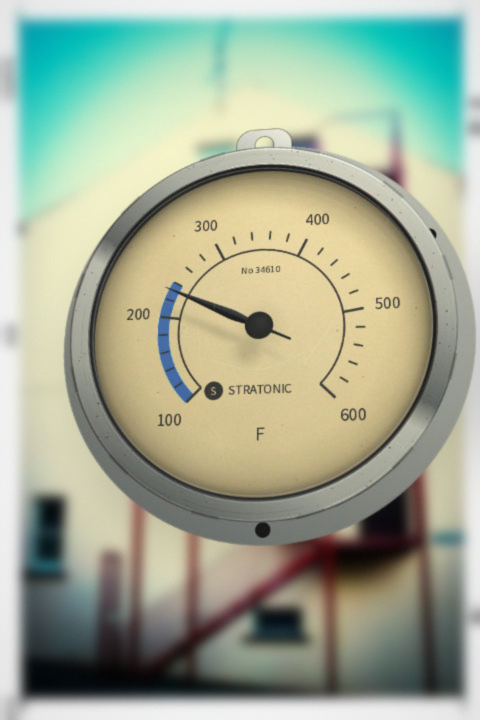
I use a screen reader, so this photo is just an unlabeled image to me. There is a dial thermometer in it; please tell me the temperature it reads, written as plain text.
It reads 230 °F
